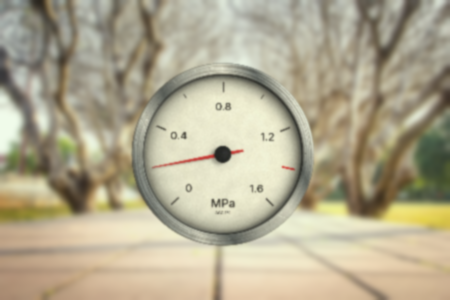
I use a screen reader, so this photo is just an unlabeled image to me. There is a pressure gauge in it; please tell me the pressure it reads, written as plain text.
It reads 0.2 MPa
